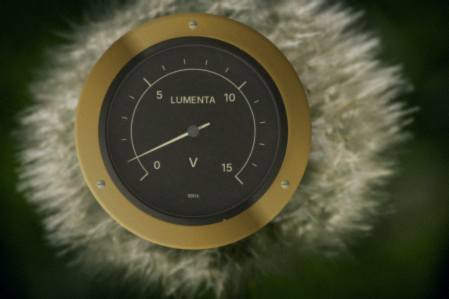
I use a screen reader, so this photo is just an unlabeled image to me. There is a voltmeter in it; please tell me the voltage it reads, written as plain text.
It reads 1 V
